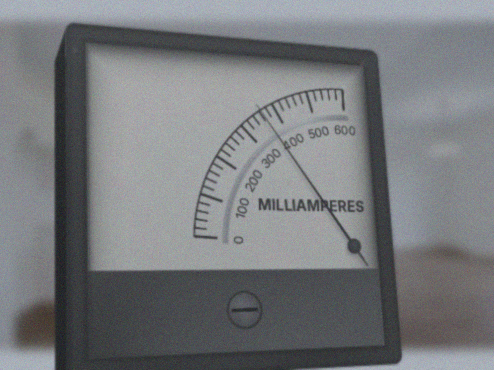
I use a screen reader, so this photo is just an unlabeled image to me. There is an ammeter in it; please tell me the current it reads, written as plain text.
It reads 360 mA
